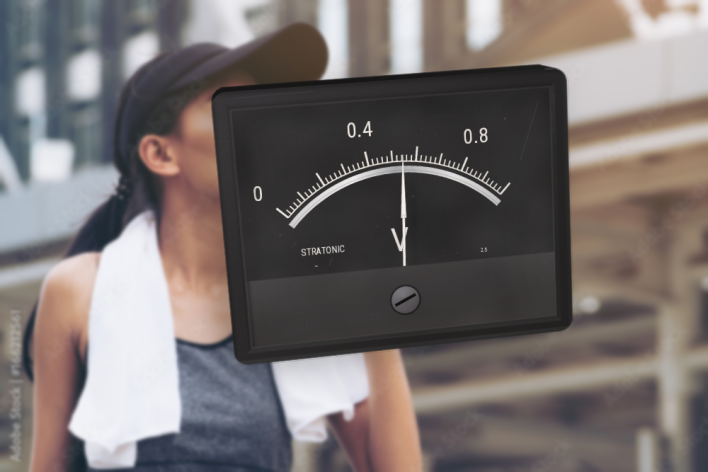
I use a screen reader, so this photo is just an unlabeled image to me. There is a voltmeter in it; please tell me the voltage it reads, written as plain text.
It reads 0.54 V
